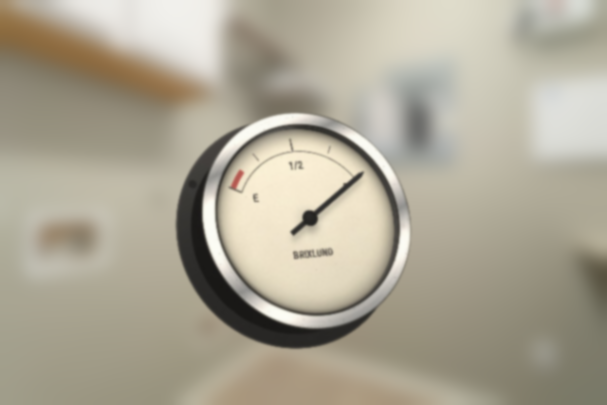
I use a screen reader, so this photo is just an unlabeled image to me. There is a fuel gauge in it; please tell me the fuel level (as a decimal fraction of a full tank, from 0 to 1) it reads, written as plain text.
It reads 1
